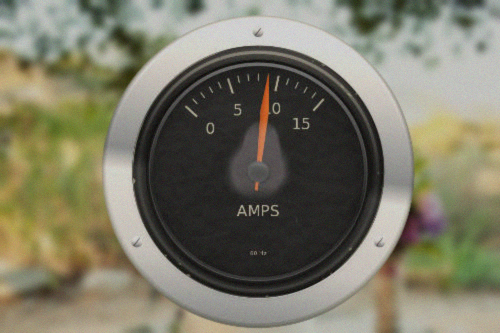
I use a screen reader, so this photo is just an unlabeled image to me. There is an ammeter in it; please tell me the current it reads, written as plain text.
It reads 9 A
